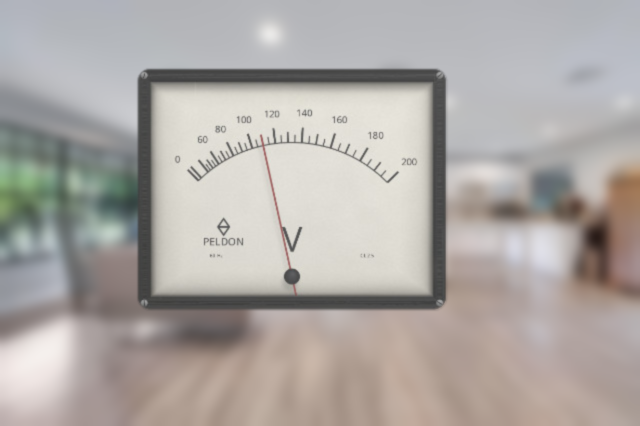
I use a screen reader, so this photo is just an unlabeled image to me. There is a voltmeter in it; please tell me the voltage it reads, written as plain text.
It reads 110 V
